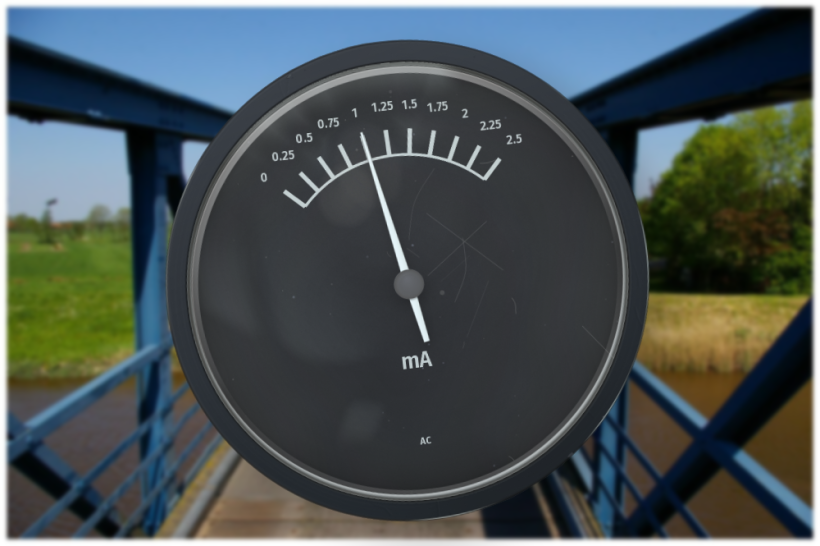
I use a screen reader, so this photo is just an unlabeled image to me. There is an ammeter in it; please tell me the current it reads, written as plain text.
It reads 1 mA
